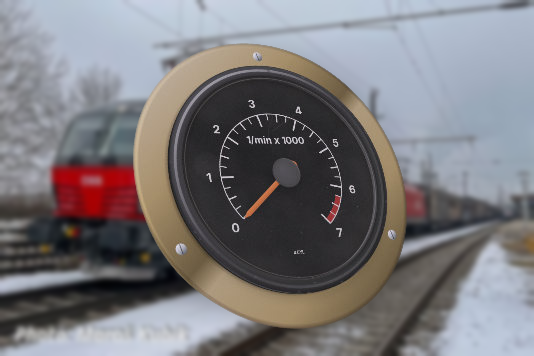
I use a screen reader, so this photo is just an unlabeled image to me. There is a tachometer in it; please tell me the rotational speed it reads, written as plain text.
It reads 0 rpm
